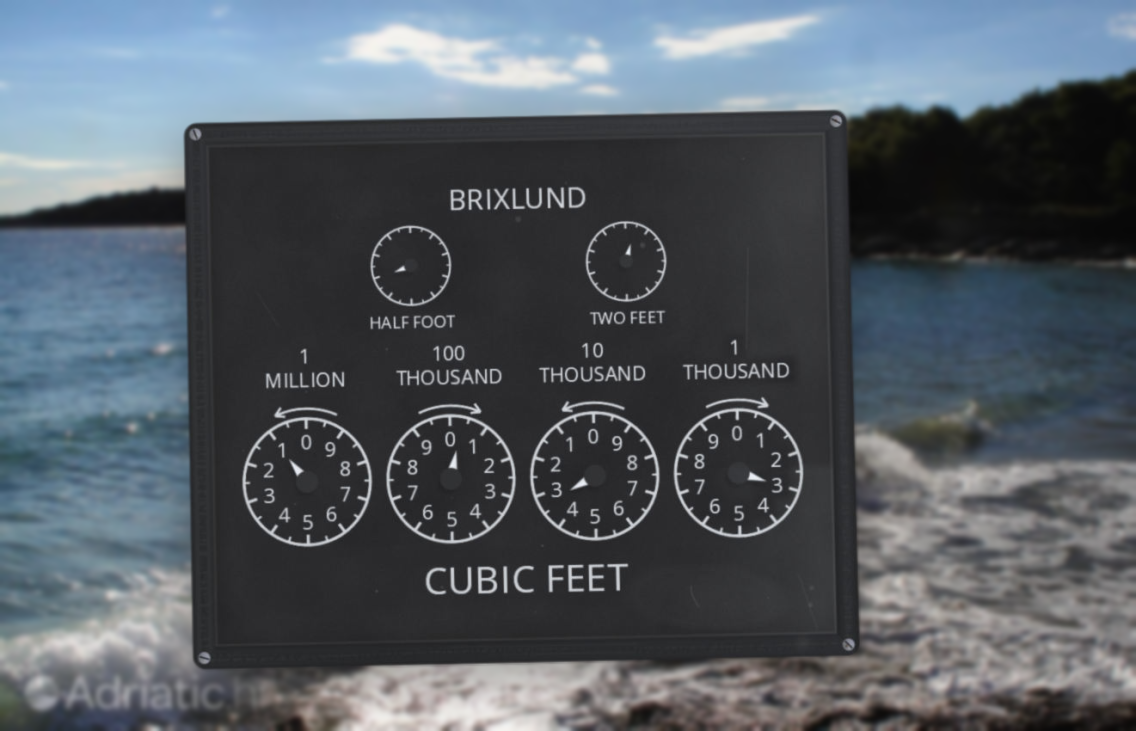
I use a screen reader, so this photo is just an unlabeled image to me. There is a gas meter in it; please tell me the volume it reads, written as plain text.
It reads 103300 ft³
